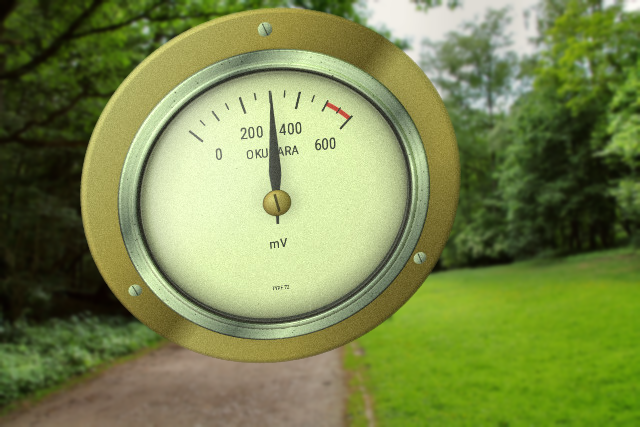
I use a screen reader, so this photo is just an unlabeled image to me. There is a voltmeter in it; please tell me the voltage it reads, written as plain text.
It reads 300 mV
